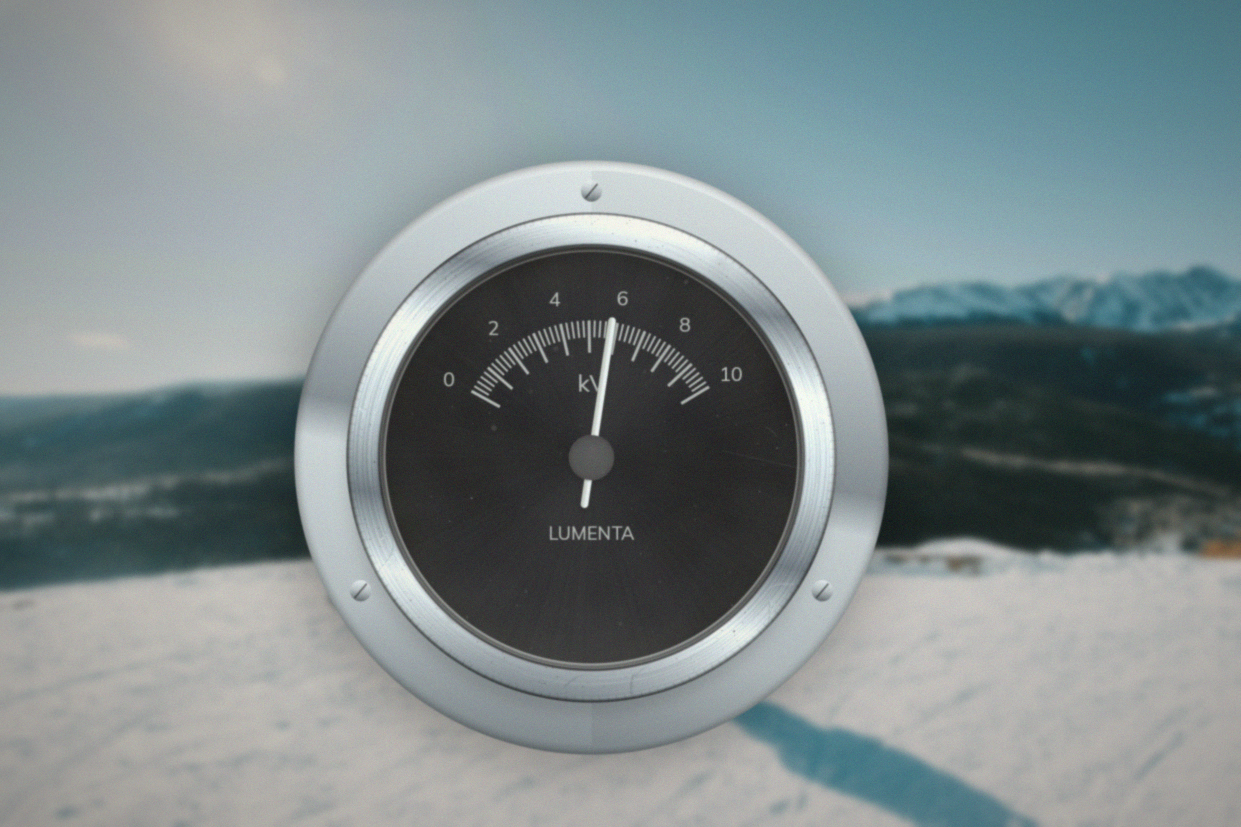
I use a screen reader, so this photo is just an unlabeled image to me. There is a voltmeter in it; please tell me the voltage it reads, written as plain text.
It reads 5.8 kV
